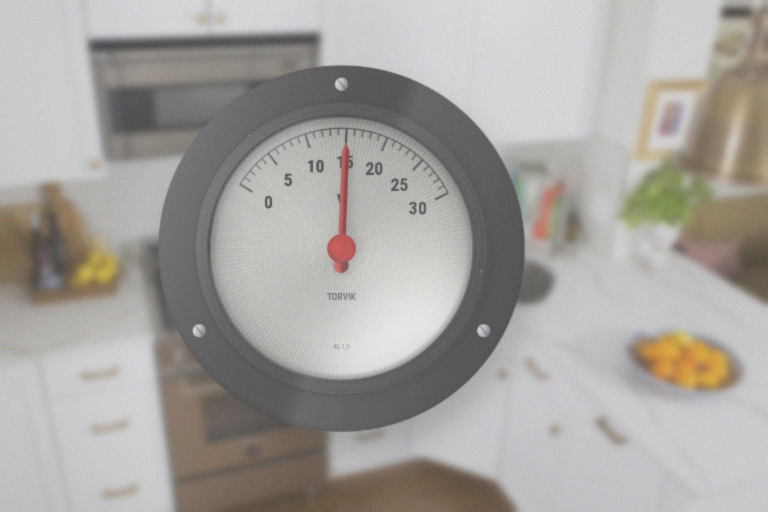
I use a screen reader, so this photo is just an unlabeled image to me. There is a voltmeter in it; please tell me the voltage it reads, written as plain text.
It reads 15 V
